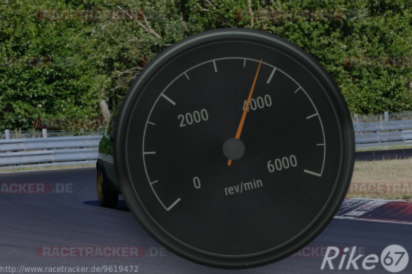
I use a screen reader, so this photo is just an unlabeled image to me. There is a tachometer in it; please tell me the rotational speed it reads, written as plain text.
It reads 3750 rpm
